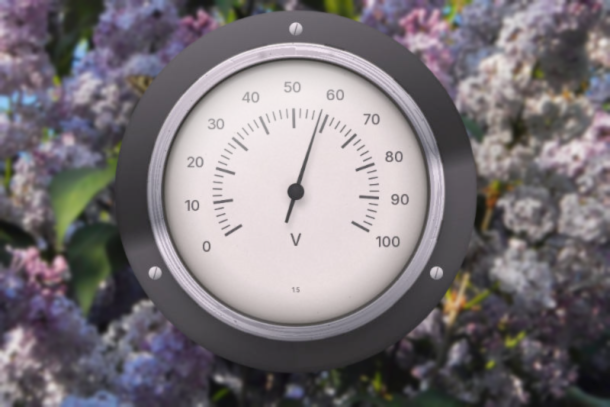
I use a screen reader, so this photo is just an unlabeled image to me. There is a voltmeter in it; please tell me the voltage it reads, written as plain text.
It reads 58 V
